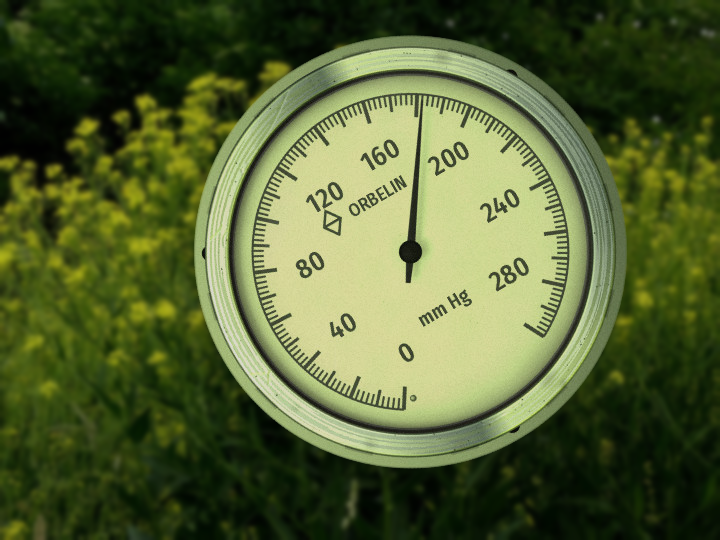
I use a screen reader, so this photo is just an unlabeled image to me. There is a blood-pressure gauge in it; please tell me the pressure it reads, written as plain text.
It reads 182 mmHg
